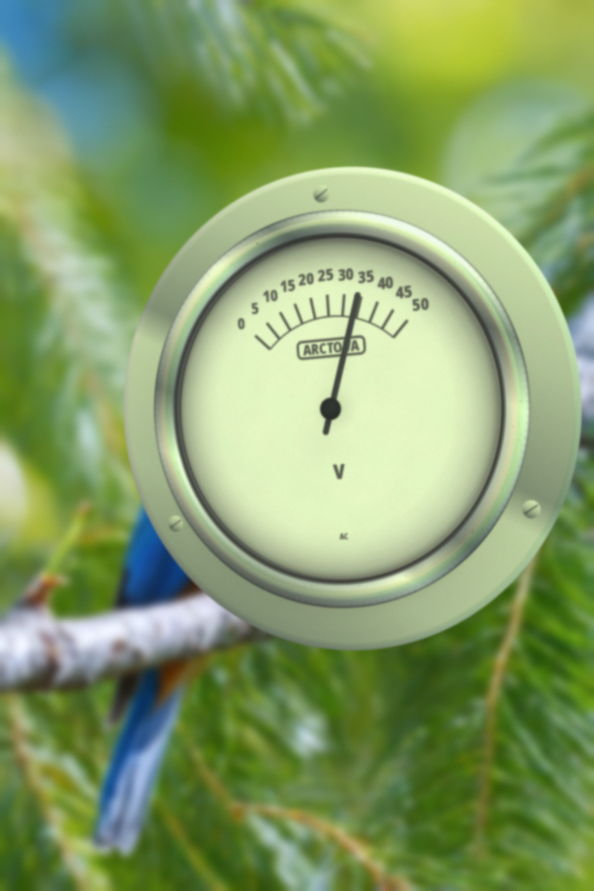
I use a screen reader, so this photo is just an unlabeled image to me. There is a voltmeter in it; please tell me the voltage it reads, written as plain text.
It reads 35 V
